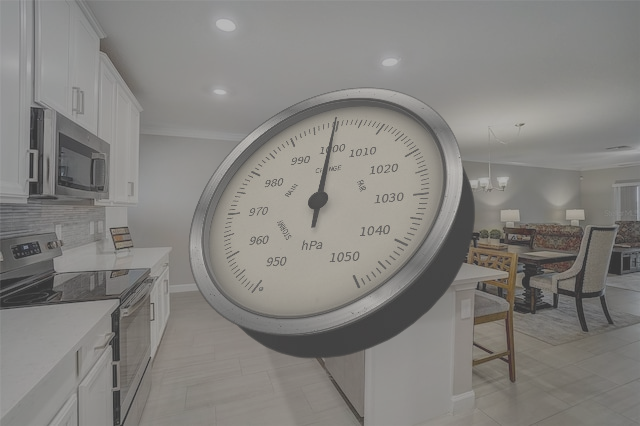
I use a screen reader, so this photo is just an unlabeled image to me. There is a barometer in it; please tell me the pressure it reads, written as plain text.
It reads 1000 hPa
